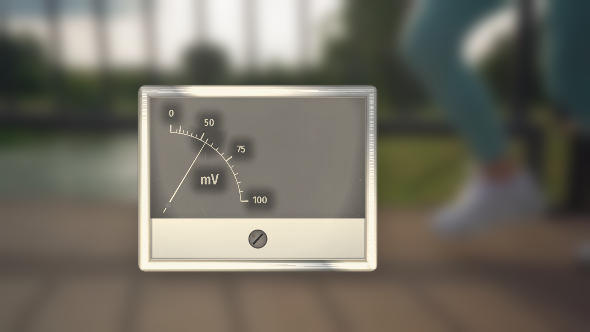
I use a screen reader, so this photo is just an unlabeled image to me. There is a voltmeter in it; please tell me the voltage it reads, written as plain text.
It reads 55 mV
